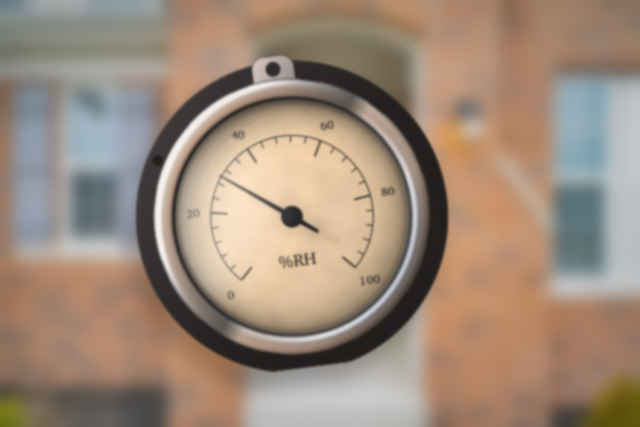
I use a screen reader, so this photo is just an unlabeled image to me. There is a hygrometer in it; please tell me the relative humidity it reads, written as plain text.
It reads 30 %
